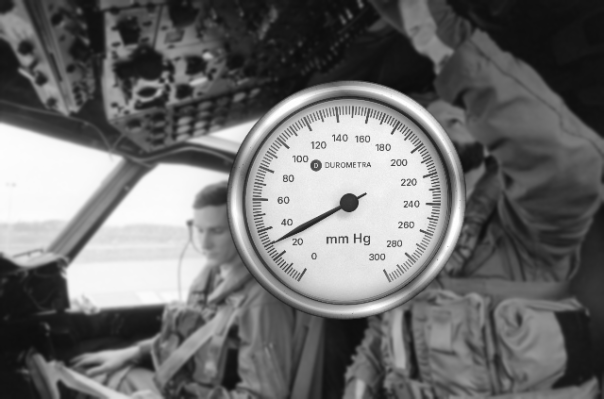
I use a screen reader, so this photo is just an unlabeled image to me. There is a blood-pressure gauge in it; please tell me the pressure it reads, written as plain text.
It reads 30 mmHg
